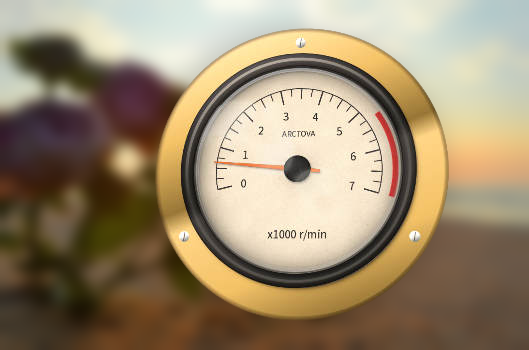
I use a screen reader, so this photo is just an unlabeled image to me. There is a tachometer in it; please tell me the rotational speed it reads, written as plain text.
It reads 625 rpm
